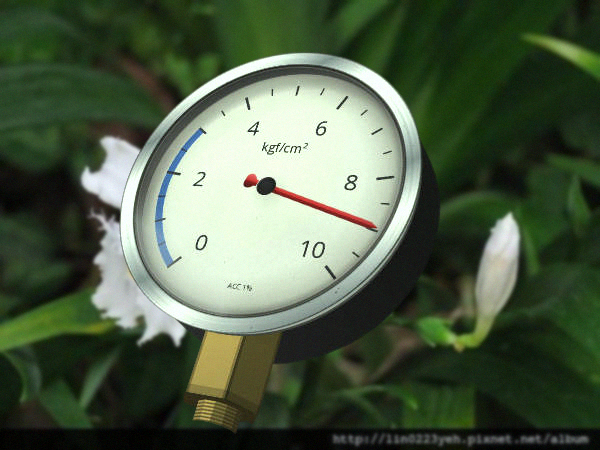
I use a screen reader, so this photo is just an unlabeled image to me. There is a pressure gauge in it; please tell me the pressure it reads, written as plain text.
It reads 9 kg/cm²
